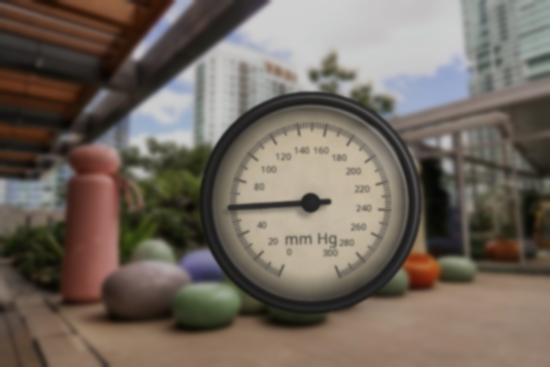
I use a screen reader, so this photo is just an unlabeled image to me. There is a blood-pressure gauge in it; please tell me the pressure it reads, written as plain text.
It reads 60 mmHg
